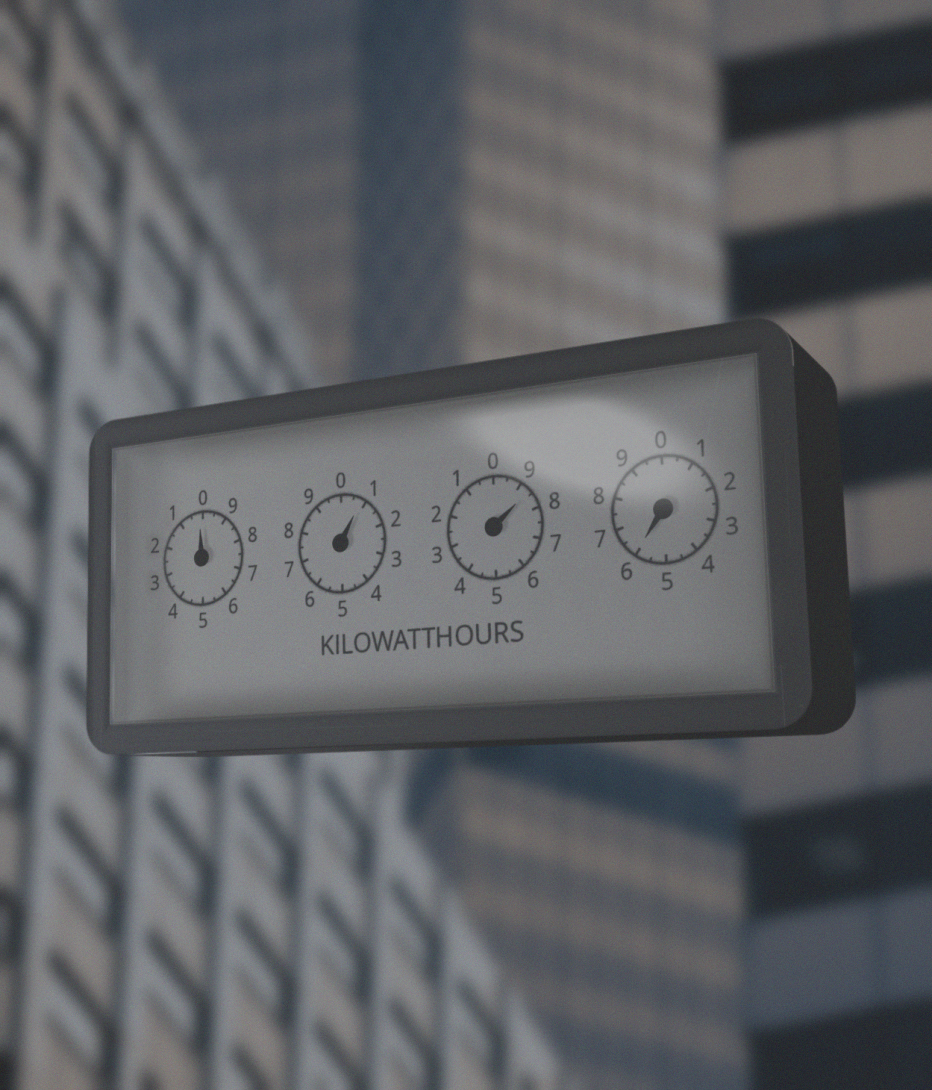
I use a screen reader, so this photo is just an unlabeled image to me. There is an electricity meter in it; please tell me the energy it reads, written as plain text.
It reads 86 kWh
